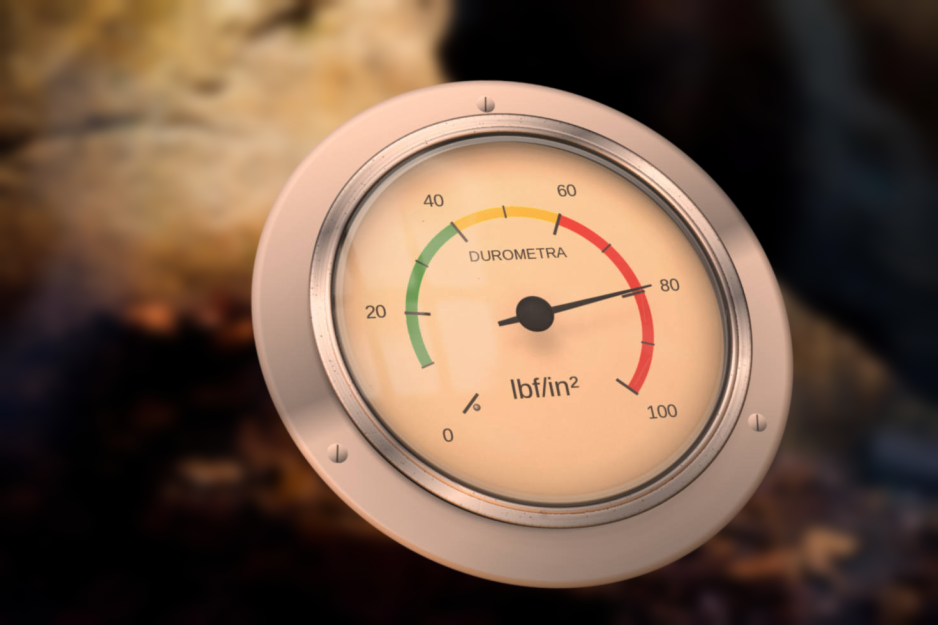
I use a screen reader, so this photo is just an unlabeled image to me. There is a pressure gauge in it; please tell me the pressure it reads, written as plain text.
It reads 80 psi
